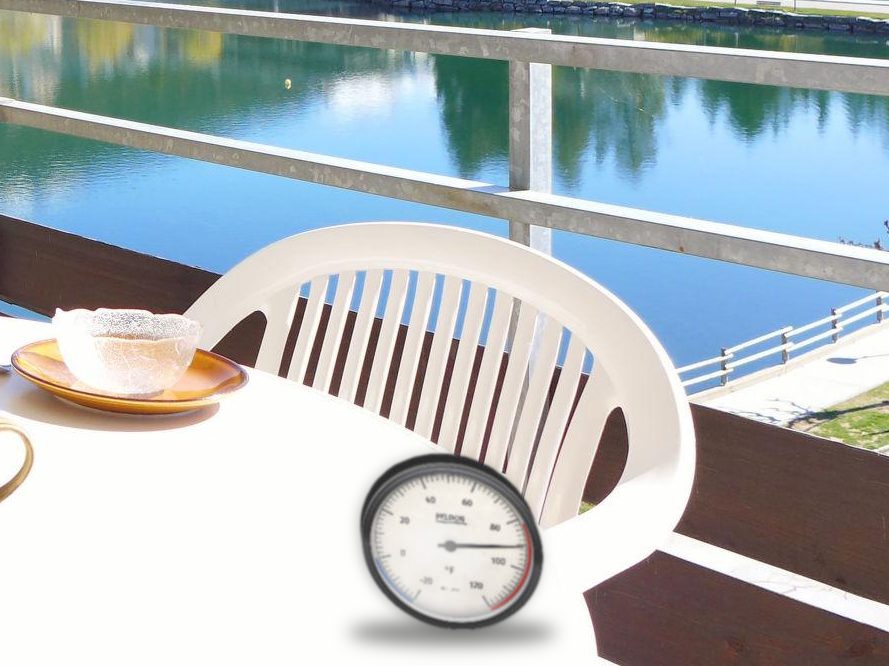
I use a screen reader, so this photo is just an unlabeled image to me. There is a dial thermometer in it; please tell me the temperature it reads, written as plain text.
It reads 90 °F
